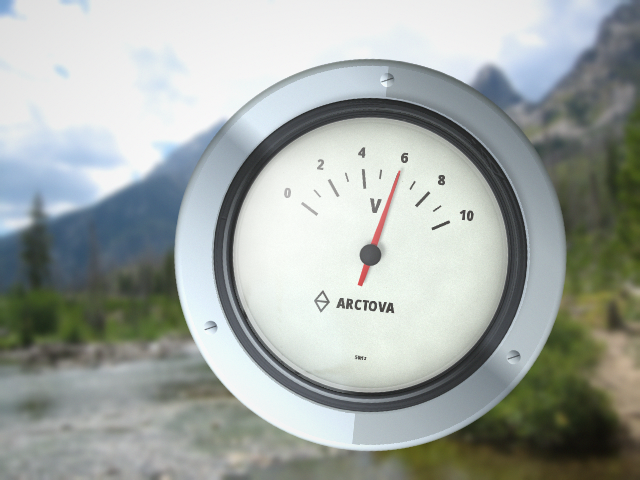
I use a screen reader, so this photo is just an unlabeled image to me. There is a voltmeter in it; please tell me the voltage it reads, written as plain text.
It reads 6 V
